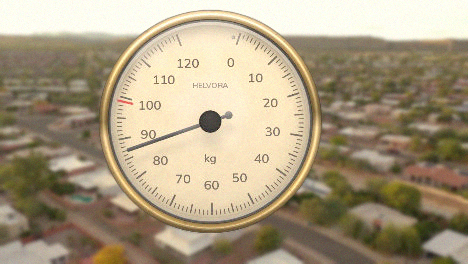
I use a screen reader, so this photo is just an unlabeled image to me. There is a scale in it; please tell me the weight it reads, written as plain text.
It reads 87 kg
